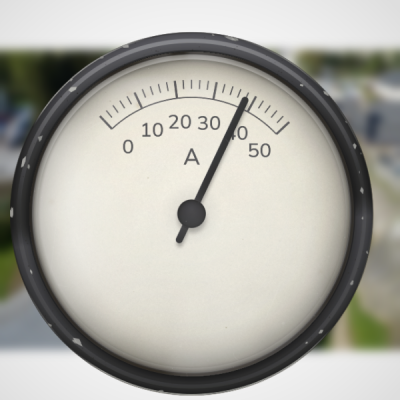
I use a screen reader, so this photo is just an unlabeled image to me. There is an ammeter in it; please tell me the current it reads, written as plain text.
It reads 38 A
